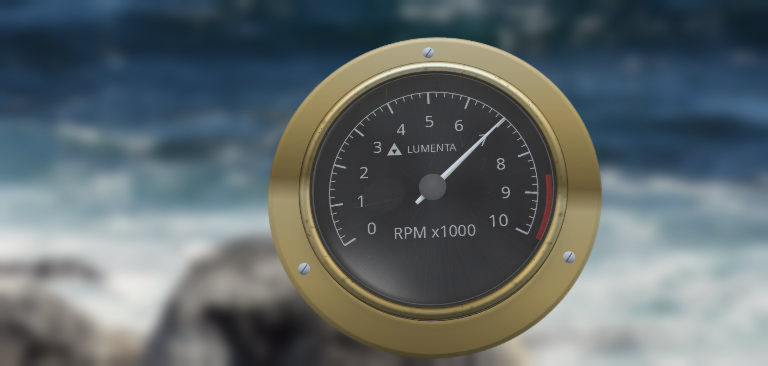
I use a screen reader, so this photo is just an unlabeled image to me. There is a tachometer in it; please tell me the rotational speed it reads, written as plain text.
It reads 7000 rpm
